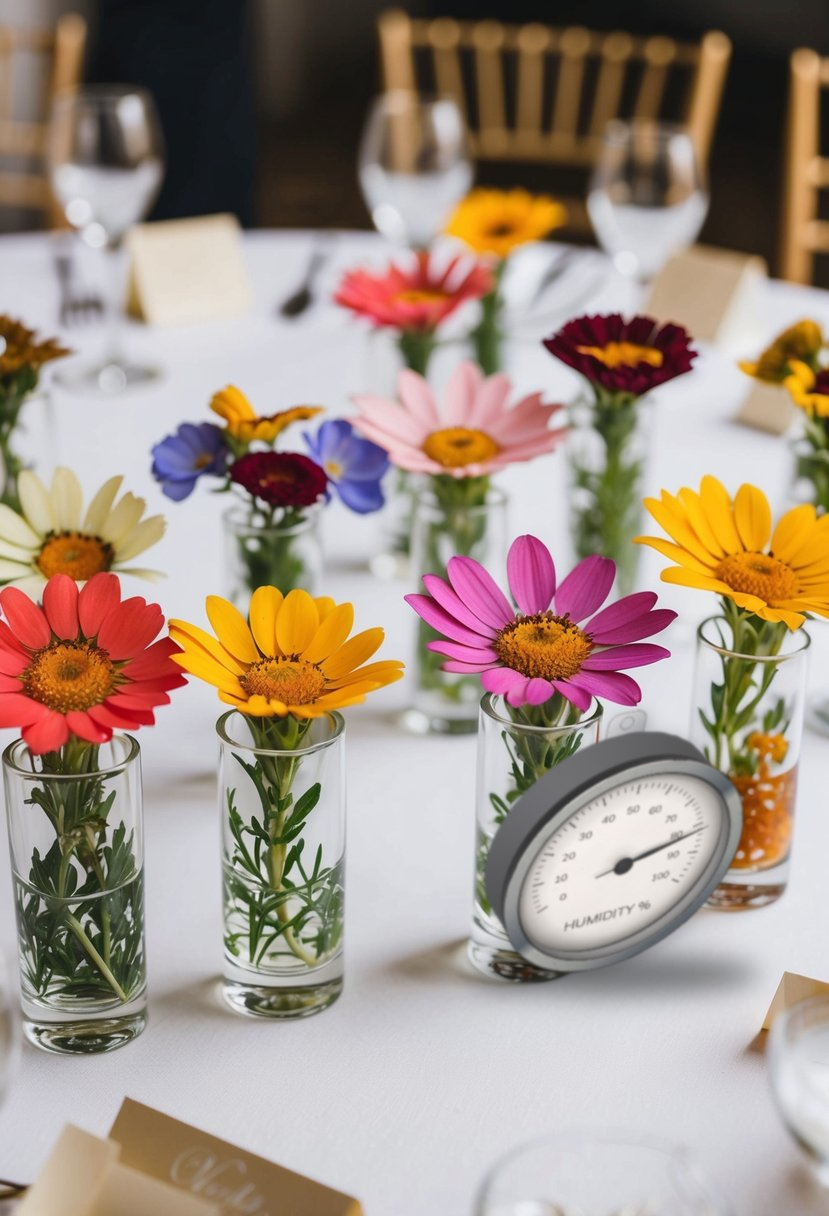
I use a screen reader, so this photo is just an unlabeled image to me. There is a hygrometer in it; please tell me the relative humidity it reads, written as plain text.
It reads 80 %
